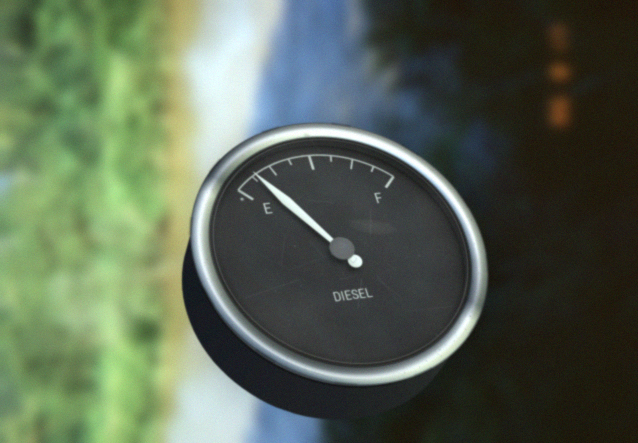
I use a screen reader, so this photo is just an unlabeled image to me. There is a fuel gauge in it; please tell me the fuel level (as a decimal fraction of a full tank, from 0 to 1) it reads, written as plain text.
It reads 0.125
